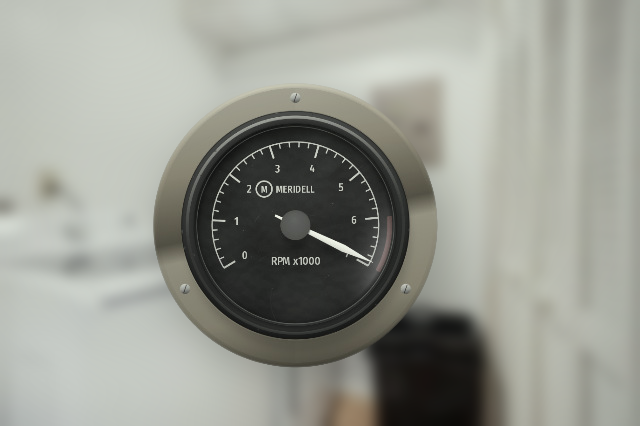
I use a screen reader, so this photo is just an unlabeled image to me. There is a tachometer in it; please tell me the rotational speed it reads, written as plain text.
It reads 6900 rpm
